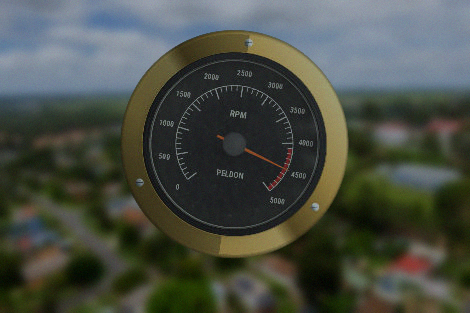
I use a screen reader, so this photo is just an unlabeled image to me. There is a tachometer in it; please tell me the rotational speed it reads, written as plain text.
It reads 4500 rpm
